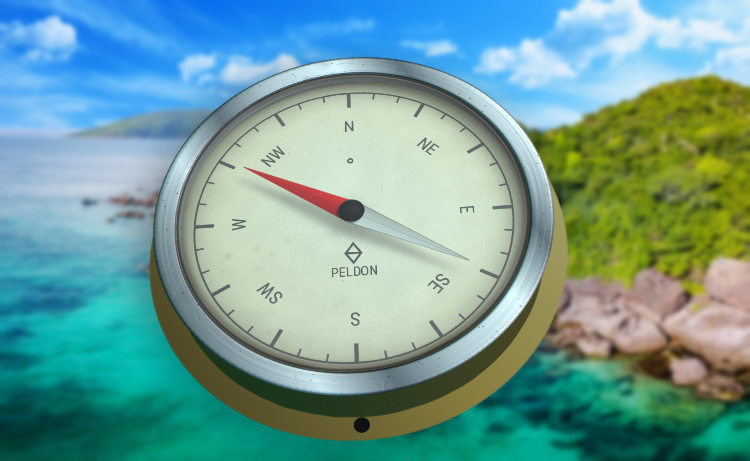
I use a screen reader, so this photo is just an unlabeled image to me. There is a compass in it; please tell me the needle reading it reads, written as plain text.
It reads 300 °
